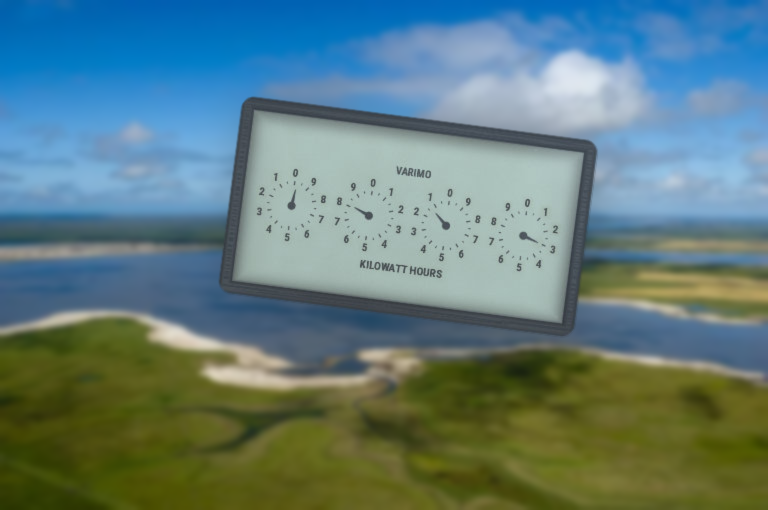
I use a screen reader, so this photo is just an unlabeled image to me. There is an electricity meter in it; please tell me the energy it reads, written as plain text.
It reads 9813 kWh
